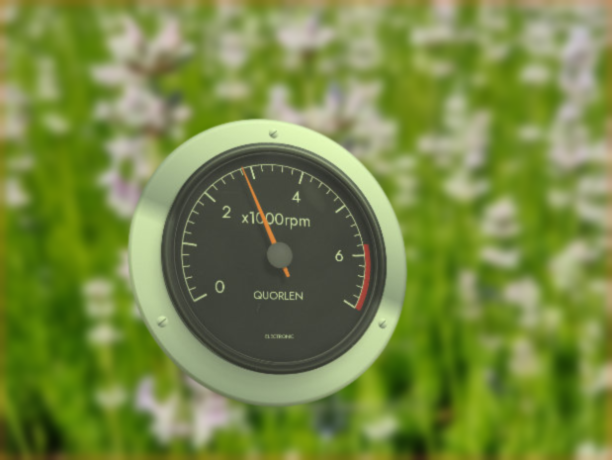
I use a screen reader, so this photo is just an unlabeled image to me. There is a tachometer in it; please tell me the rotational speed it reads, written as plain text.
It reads 2800 rpm
